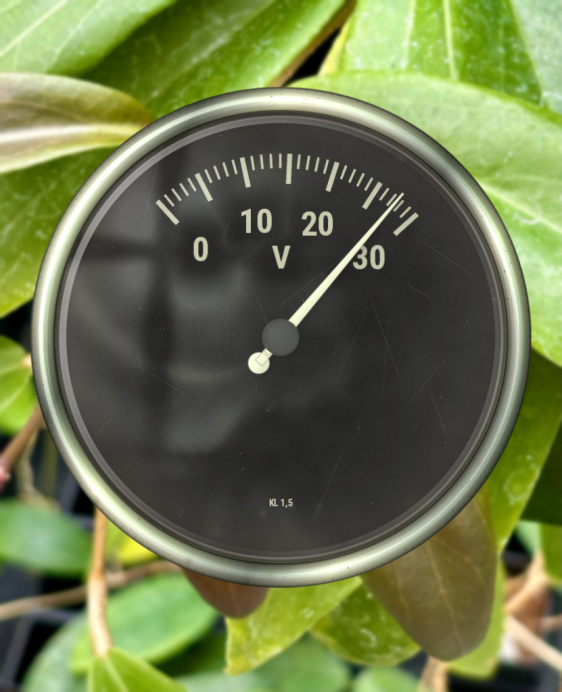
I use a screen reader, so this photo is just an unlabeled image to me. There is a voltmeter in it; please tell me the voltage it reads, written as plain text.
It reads 27.5 V
